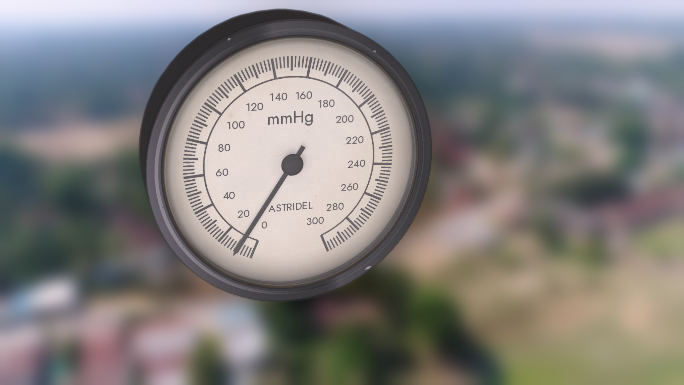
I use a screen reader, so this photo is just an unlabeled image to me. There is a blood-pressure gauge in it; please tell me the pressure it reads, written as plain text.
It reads 10 mmHg
